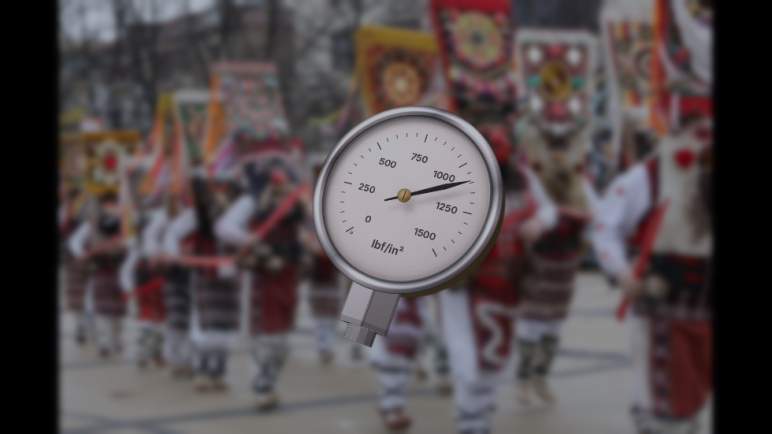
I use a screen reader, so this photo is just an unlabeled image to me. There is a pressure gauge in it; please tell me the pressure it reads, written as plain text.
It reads 1100 psi
